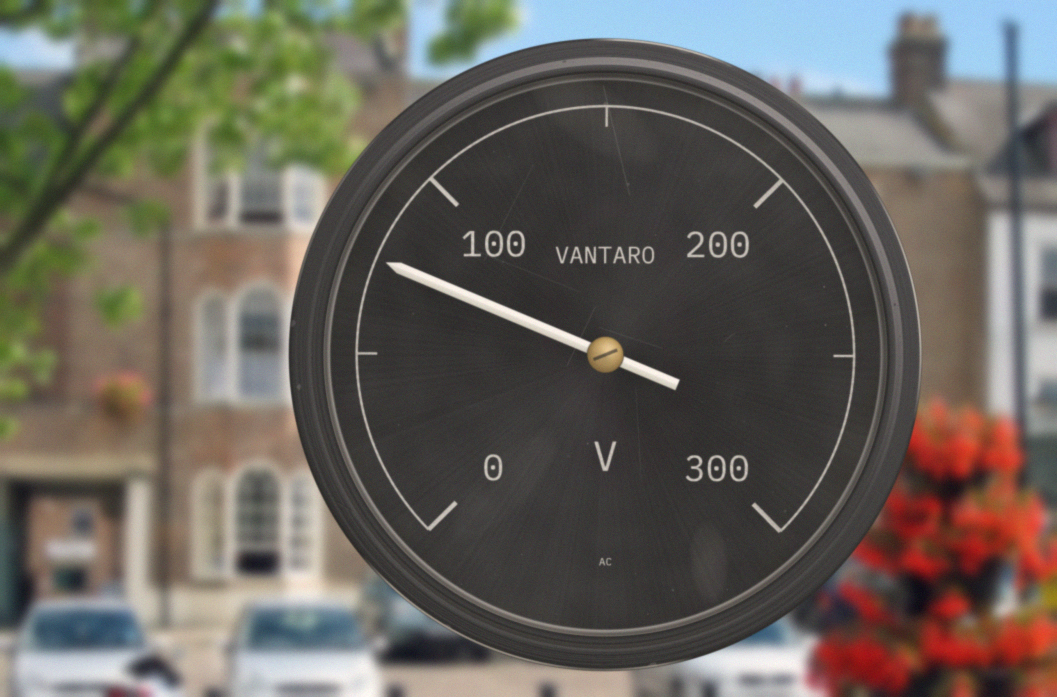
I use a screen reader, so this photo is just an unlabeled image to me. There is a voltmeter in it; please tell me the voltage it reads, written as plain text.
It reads 75 V
